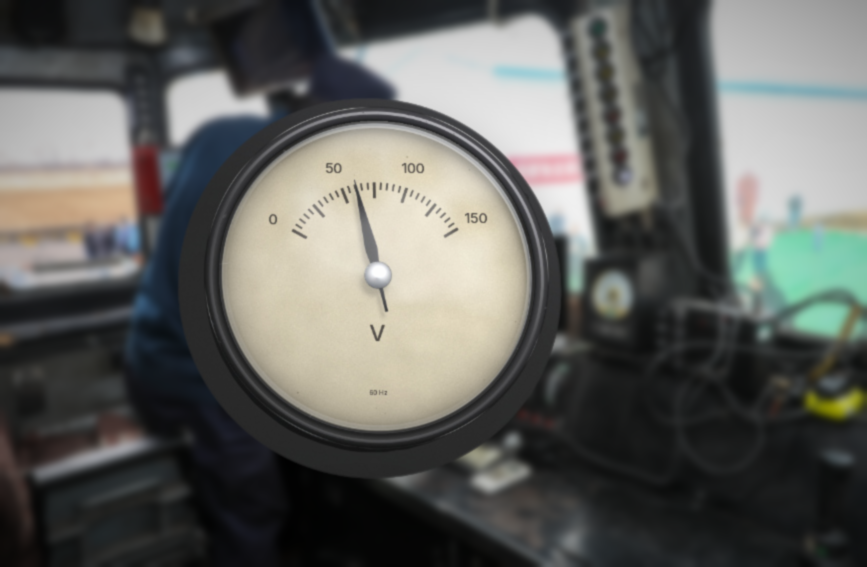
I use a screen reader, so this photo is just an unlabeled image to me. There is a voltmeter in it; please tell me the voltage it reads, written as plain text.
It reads 60 V
